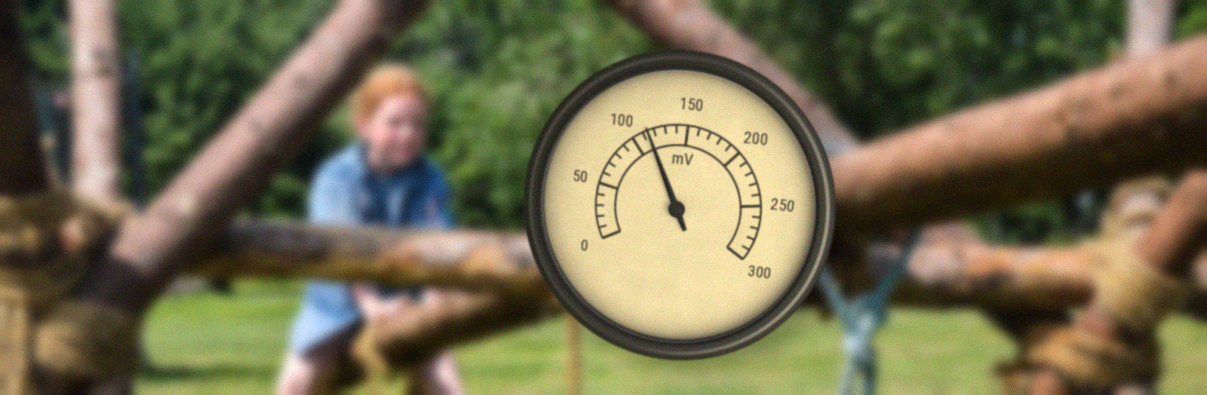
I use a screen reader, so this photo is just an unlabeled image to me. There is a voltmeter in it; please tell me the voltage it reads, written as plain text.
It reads 115 mV
